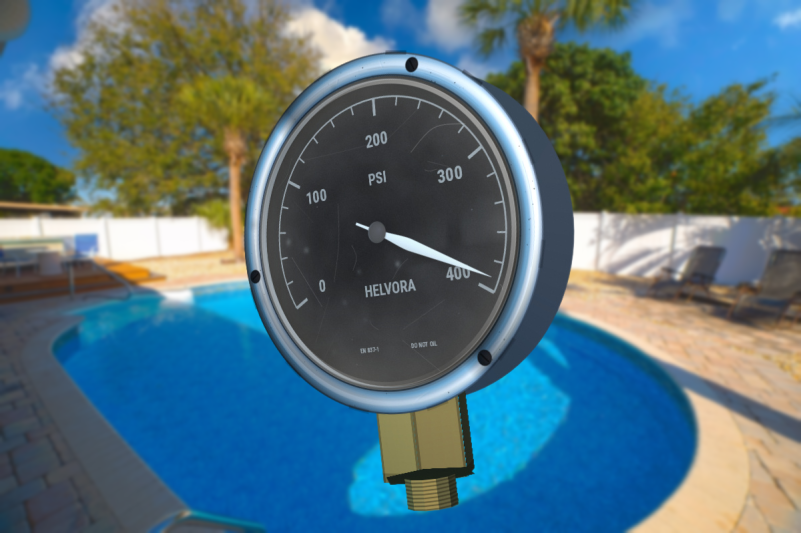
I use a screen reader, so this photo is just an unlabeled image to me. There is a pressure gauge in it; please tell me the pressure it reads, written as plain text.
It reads 390 psi
